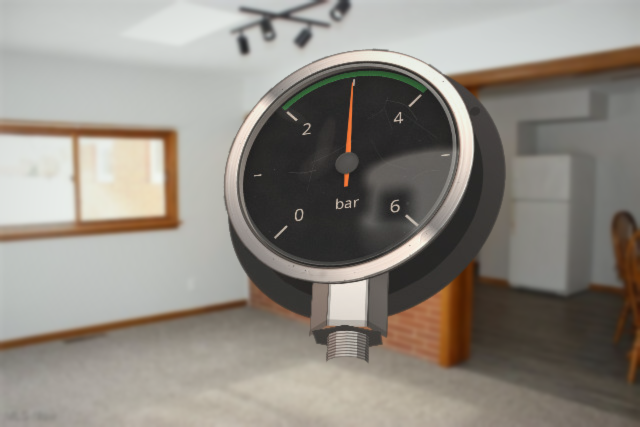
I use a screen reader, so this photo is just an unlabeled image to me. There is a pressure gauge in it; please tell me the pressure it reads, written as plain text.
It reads 3 bar
